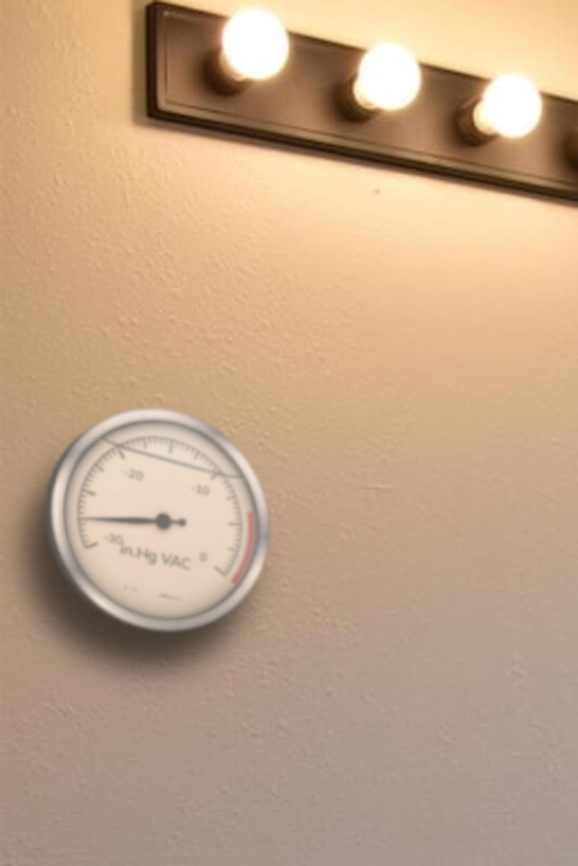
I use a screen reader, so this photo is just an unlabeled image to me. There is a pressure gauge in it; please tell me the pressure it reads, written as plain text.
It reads -27.5 inHg
